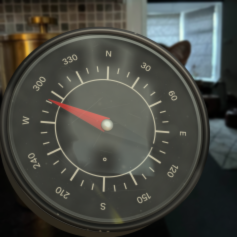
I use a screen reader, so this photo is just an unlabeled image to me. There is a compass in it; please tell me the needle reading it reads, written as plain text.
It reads 290 °
